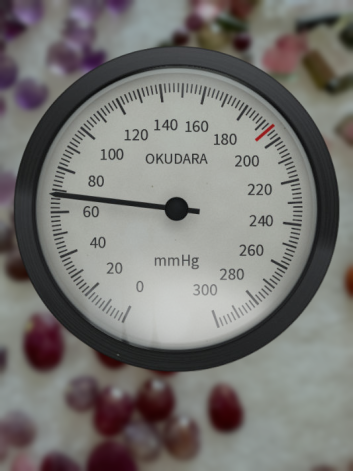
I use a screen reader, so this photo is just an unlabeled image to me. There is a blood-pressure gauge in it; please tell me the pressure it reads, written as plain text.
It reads 68 mmHg
